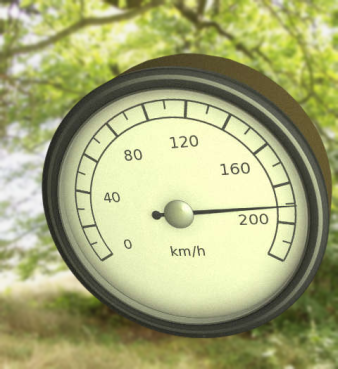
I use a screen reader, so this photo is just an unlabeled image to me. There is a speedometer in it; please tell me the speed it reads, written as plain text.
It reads 190 km/h
